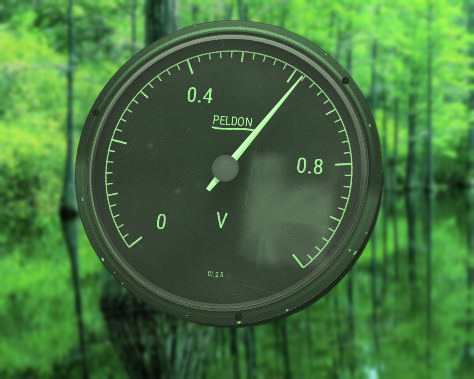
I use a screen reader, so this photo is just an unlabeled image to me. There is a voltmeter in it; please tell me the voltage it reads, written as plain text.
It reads 0.62 V
